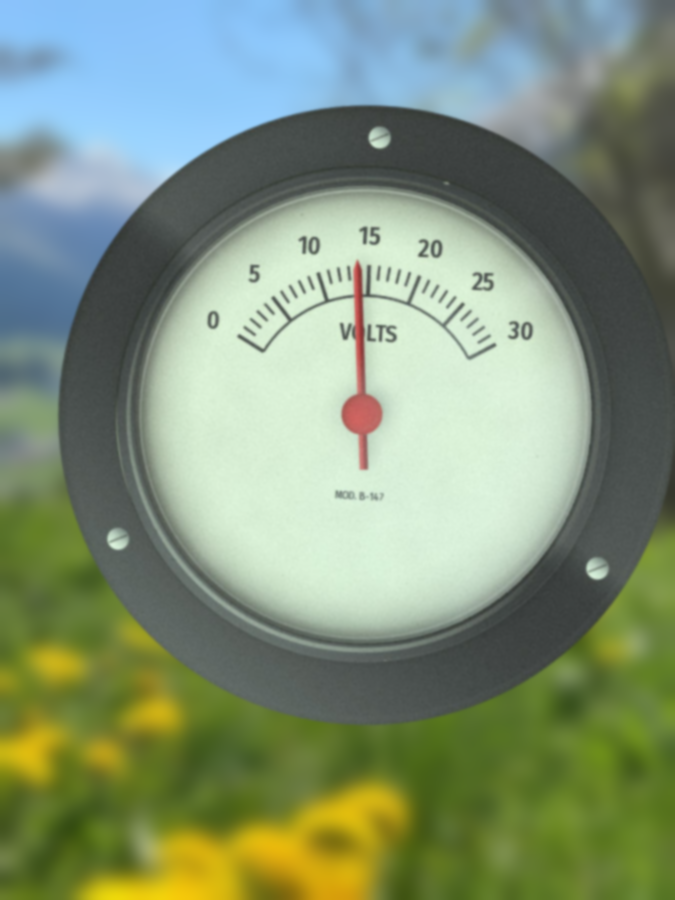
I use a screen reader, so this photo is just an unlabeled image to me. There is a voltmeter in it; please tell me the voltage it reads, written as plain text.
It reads 14 V
